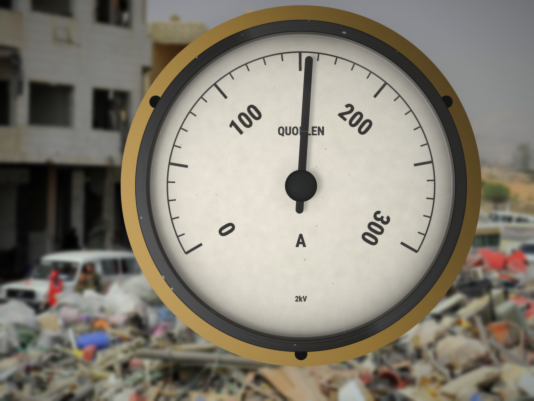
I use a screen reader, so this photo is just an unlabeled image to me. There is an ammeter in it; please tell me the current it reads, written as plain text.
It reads 155 A
